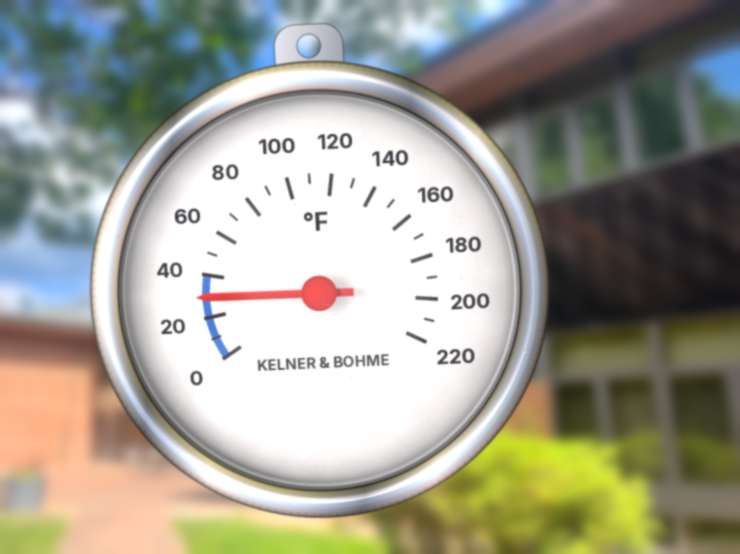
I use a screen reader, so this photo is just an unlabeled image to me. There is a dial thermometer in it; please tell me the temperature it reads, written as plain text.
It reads 30 °F
